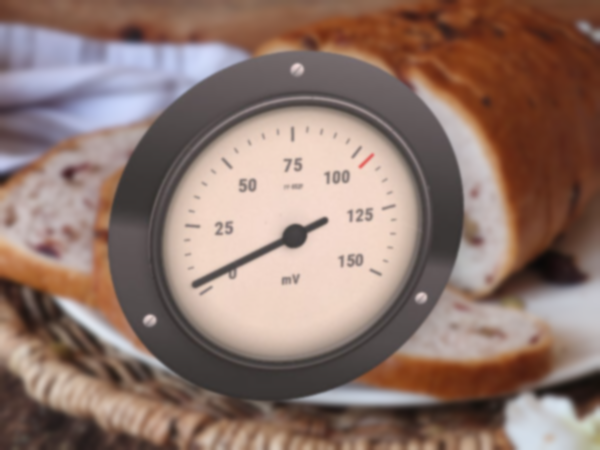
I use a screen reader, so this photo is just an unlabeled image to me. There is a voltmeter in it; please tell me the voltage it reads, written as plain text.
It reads 5 mV
